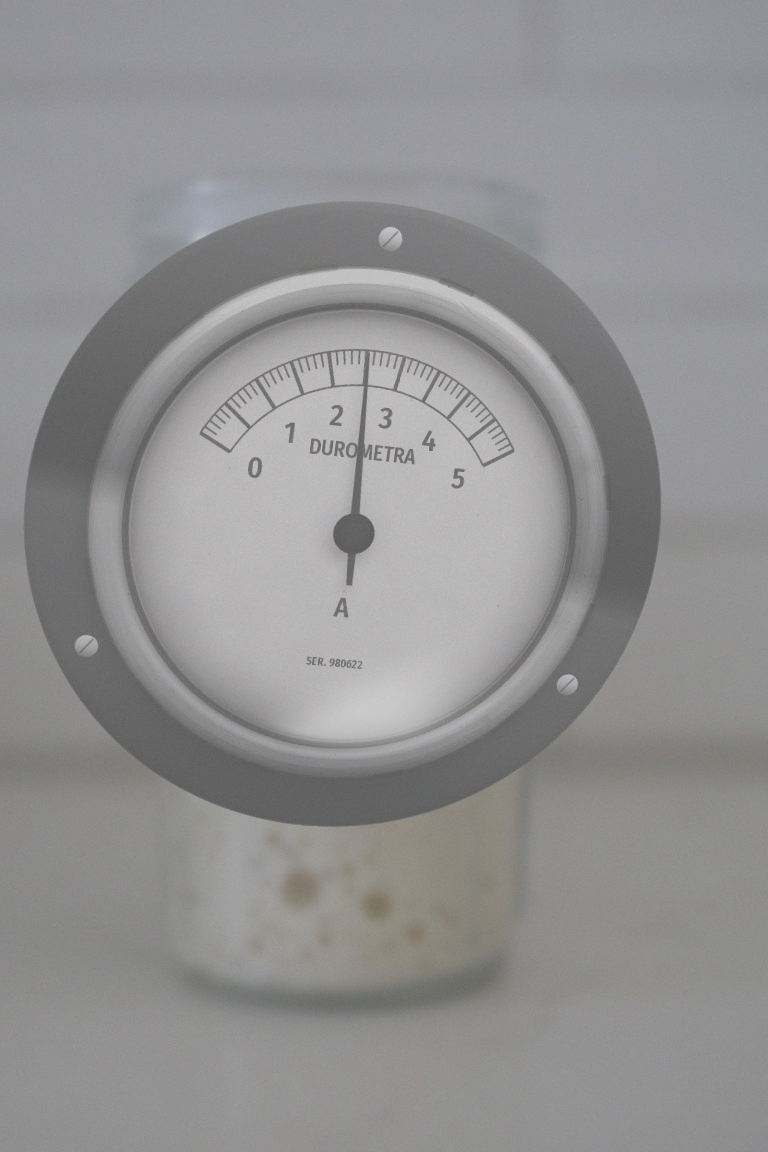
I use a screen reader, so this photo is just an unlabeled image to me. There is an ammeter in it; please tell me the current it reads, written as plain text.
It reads 2.5 A
